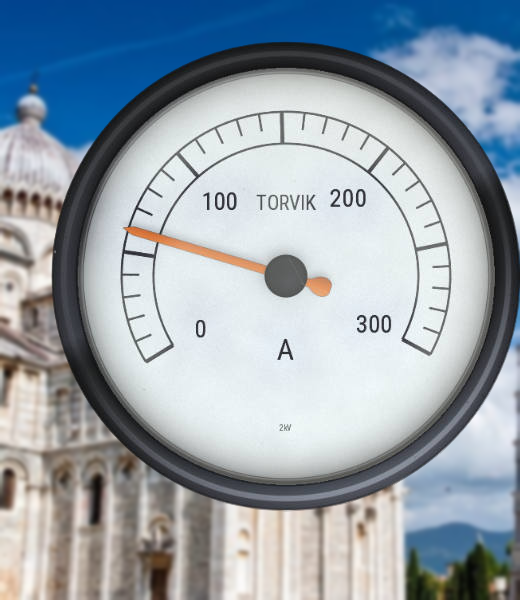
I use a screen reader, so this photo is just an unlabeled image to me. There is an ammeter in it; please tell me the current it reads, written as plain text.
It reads 60 A
